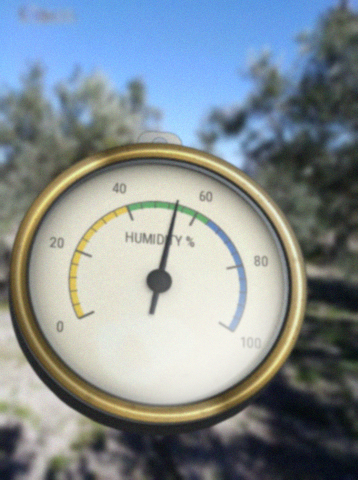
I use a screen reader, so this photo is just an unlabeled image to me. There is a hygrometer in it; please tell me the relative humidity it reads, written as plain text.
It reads 54 %
